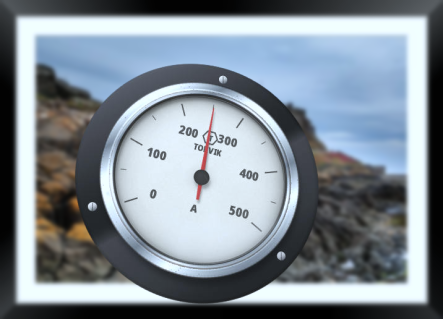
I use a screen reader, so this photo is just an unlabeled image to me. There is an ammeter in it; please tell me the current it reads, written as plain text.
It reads 250 A
